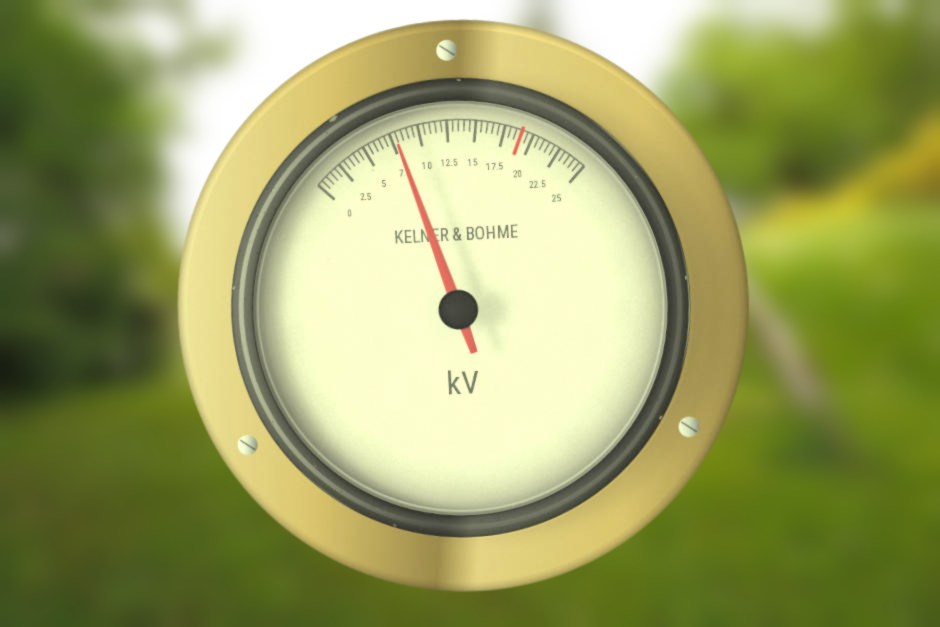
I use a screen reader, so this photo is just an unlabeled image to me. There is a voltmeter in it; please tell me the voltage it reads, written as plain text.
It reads 8 kV
